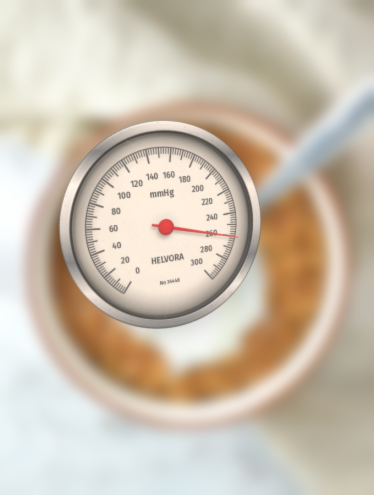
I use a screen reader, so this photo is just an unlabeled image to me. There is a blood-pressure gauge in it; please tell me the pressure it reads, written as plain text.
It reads 260 mmHg
